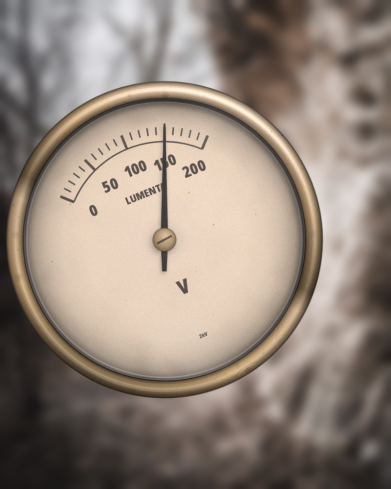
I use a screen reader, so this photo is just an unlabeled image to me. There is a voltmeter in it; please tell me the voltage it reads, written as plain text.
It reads 150 V
